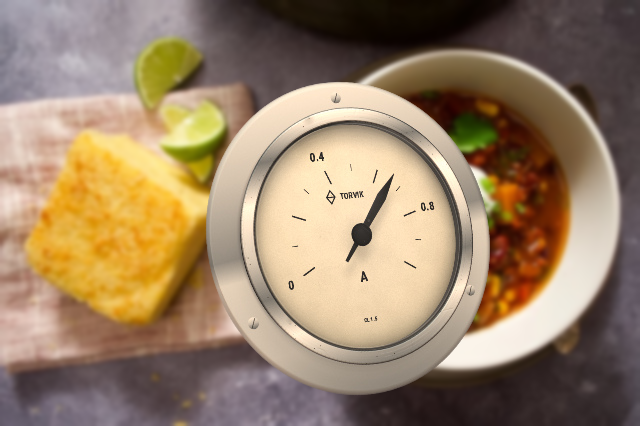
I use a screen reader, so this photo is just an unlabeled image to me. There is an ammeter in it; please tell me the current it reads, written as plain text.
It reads 0.65 A
